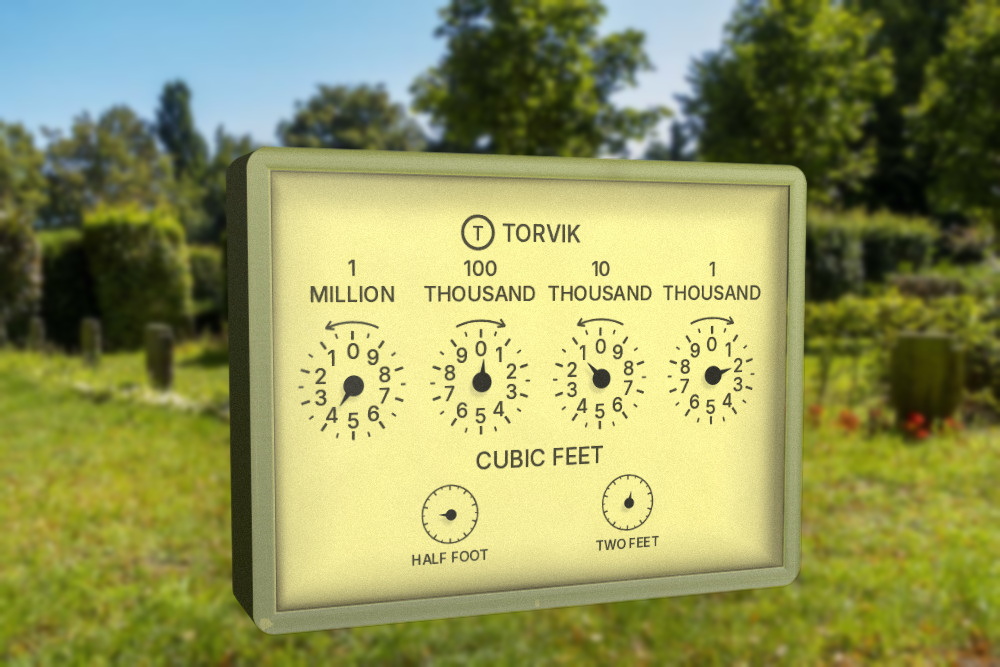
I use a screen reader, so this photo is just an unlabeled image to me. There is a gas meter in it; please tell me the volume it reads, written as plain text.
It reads 401200 ft³
